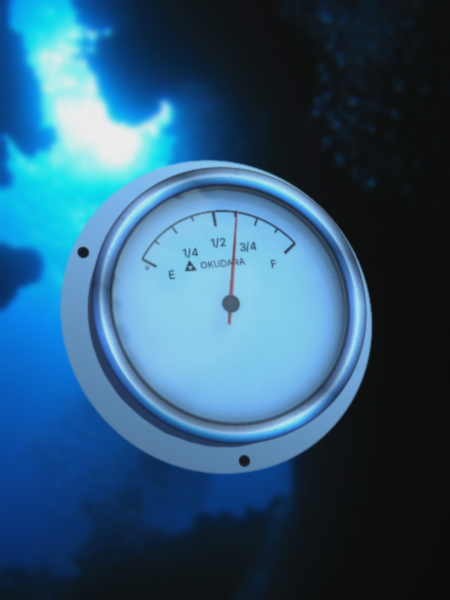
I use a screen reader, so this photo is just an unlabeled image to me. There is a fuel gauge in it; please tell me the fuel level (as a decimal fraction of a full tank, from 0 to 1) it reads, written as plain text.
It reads 0.625
